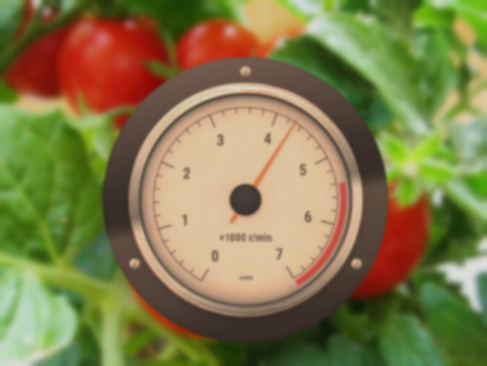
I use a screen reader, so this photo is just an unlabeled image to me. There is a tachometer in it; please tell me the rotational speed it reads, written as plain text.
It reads 4300 rpm
